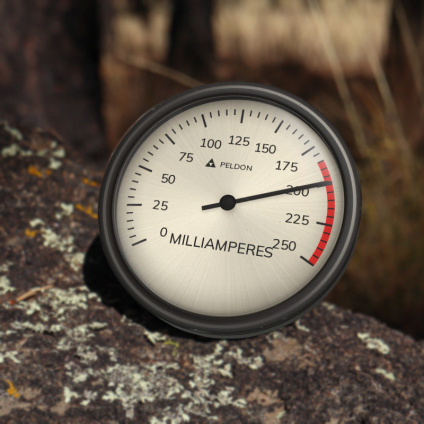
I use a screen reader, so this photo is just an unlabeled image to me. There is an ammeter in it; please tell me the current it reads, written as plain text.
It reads 200 mA
